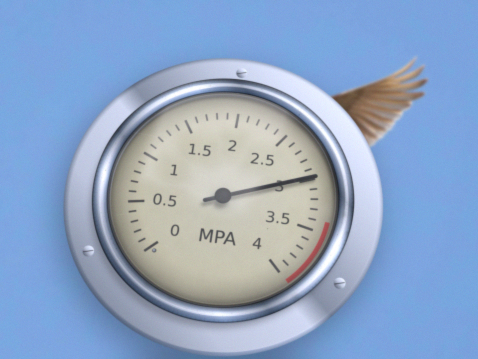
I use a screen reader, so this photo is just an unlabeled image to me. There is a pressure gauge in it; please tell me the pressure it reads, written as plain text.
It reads 3 MPa
